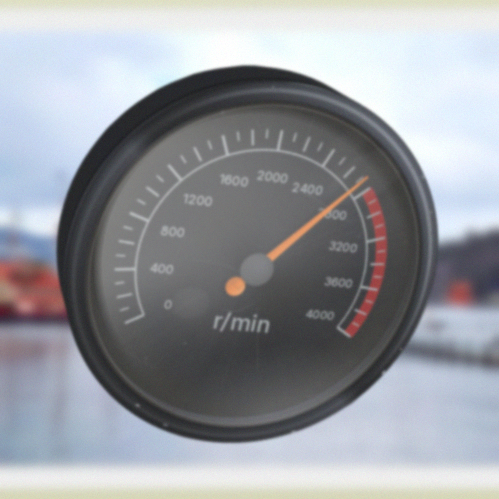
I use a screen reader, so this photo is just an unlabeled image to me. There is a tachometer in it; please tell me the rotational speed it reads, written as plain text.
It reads 2700 rpm
